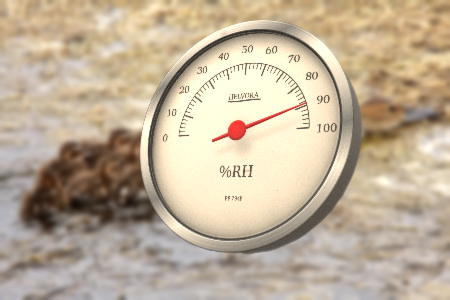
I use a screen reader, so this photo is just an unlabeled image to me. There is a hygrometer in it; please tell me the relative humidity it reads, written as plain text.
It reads 90 %
